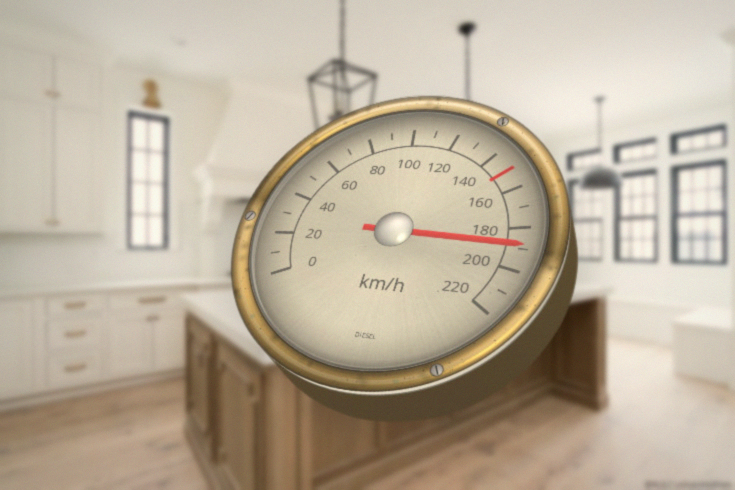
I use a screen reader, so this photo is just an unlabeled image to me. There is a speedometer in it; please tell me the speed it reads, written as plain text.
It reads 190 km/h
